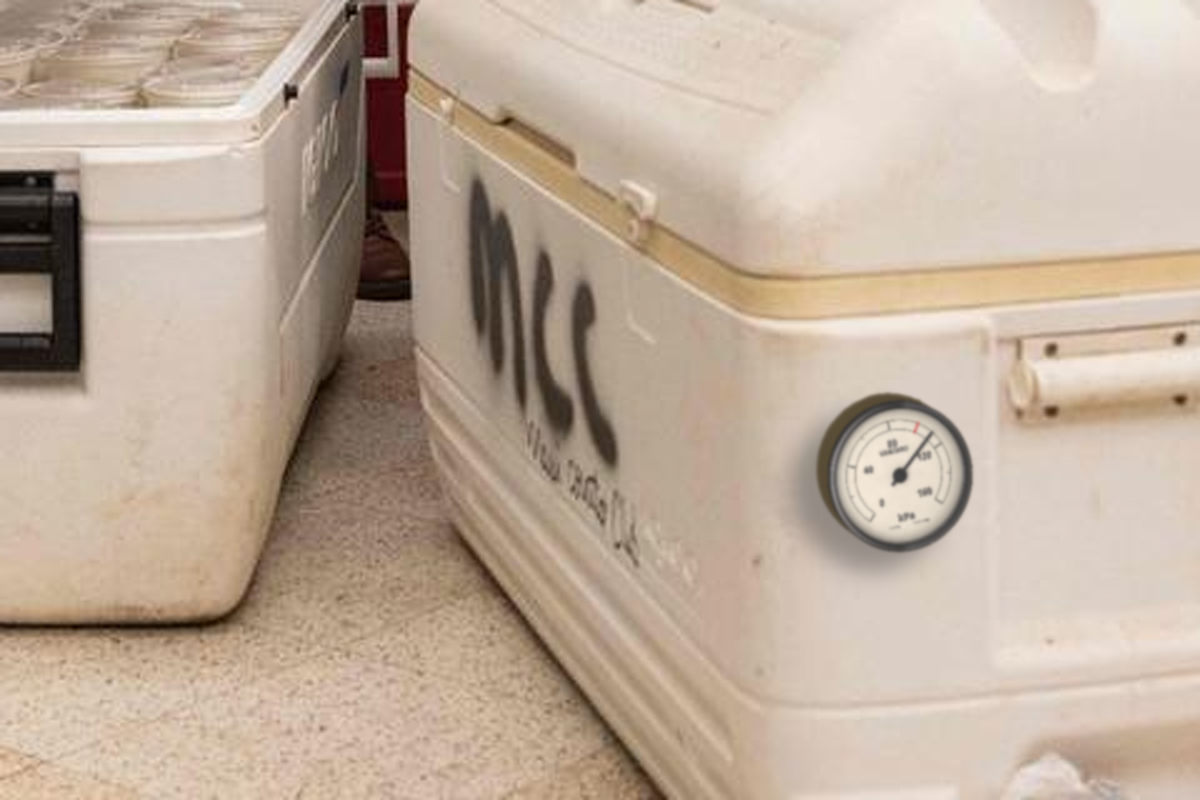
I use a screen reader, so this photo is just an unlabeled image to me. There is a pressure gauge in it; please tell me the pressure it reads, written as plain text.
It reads 110 kPa
